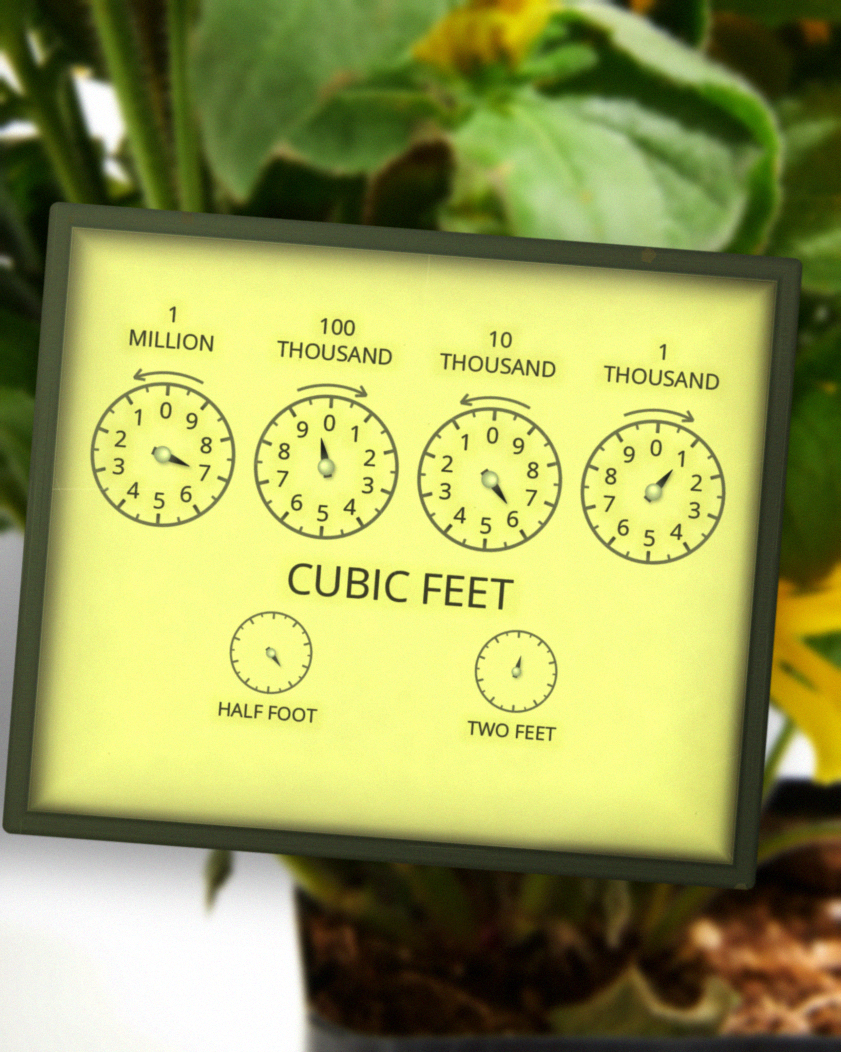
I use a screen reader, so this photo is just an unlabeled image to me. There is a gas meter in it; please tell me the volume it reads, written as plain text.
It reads 696100 ft³
